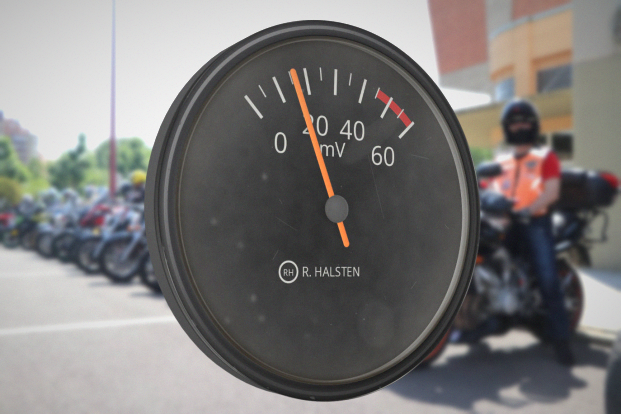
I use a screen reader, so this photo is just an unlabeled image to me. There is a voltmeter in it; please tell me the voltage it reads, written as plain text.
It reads 15 mV
